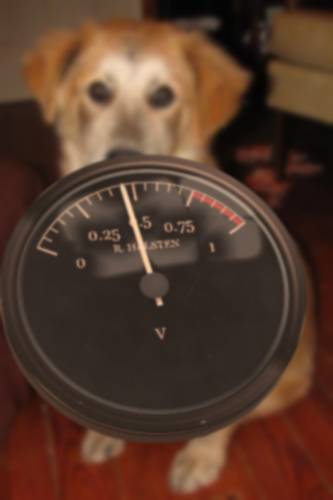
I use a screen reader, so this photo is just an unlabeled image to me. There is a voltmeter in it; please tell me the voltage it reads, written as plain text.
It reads 0.45 V
